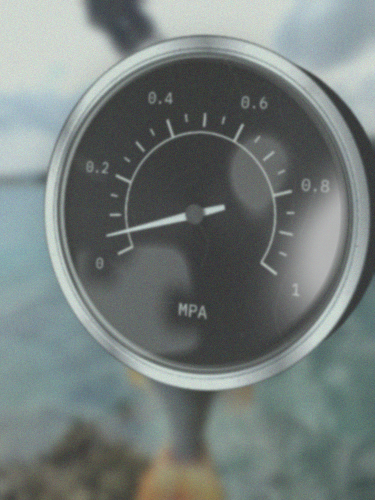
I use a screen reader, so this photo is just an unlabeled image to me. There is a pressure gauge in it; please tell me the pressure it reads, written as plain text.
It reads 0.05 MPa
